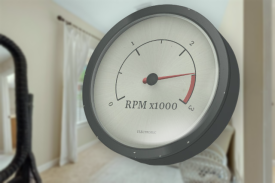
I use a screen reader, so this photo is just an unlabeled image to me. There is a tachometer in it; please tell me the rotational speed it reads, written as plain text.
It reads 2500 rpm
